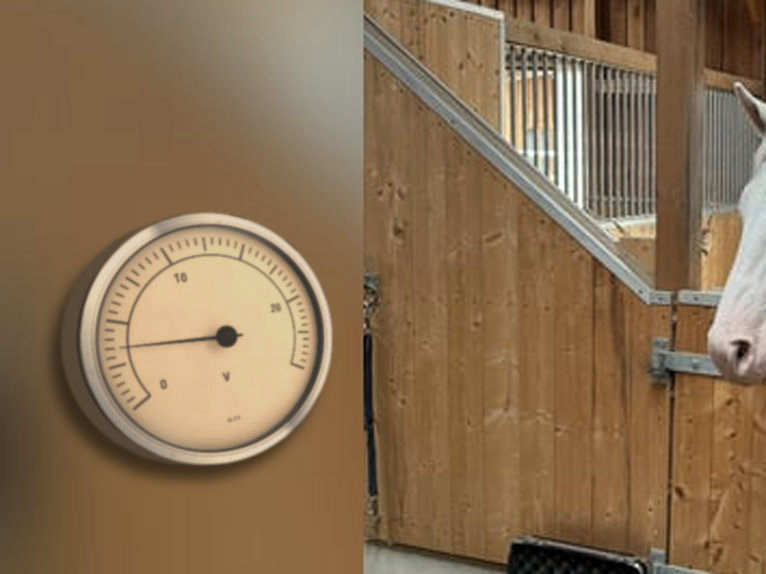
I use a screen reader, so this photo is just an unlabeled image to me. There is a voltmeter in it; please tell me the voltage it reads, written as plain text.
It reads 3.5 V
